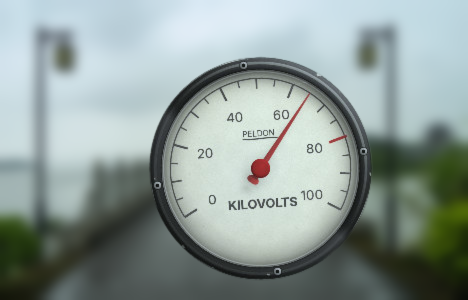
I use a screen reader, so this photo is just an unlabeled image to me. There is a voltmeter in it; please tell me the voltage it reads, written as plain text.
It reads 65 kV
